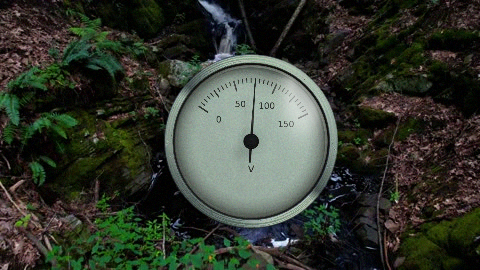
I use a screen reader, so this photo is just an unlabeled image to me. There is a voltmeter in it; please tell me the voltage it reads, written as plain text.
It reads 75 V
